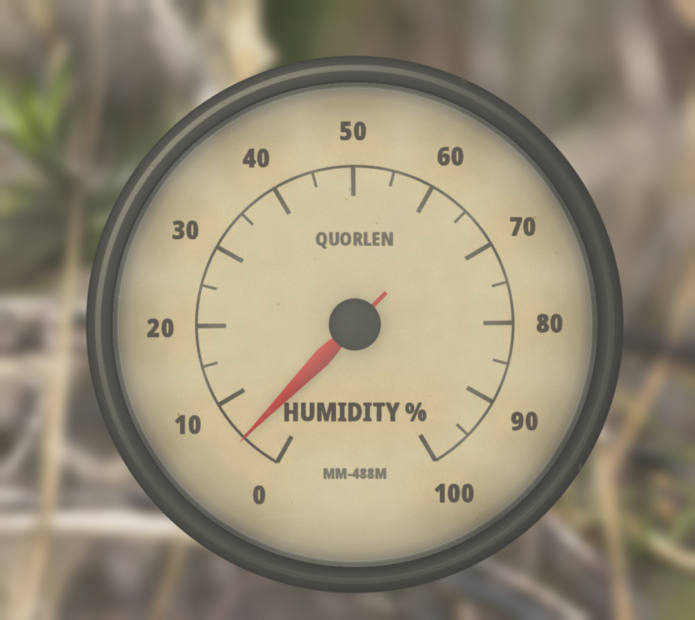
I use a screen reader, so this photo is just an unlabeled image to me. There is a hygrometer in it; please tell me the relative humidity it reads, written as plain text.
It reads 5 %
